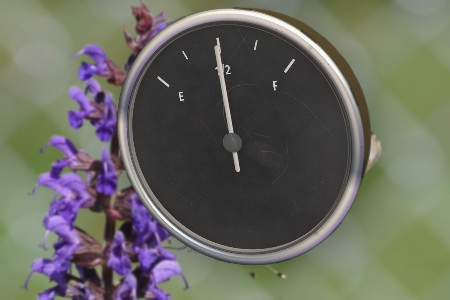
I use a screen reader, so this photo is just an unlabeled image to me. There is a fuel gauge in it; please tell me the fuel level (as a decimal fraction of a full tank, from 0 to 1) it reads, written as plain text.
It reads 0.5
